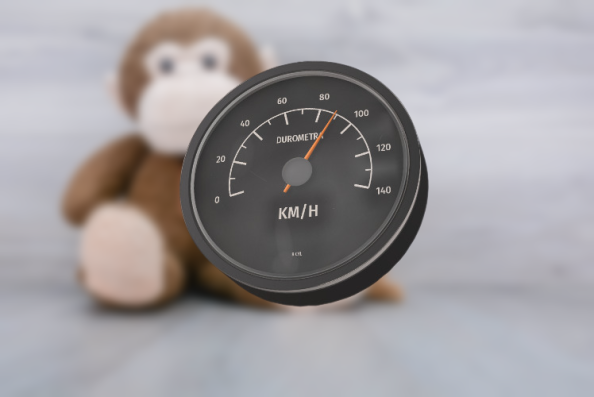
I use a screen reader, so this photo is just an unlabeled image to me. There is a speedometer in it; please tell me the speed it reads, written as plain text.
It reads 90 km/h
